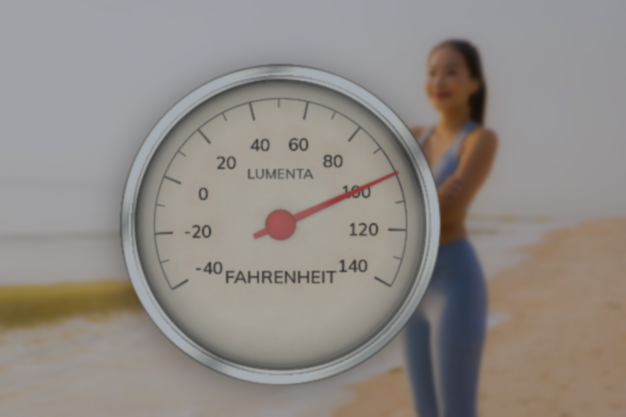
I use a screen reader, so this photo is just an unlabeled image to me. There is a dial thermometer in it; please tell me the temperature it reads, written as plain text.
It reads 100 °F
